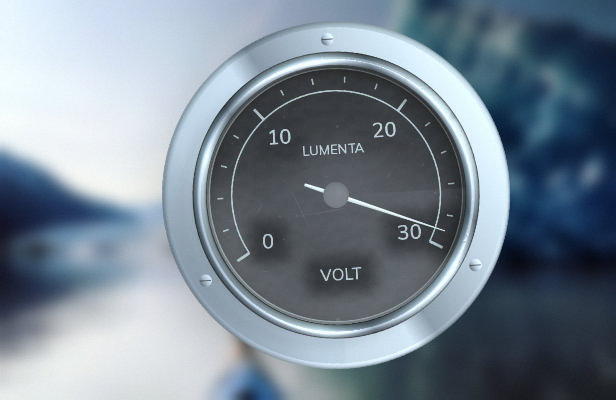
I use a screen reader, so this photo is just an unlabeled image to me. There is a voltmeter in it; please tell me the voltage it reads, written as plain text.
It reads 29 V
